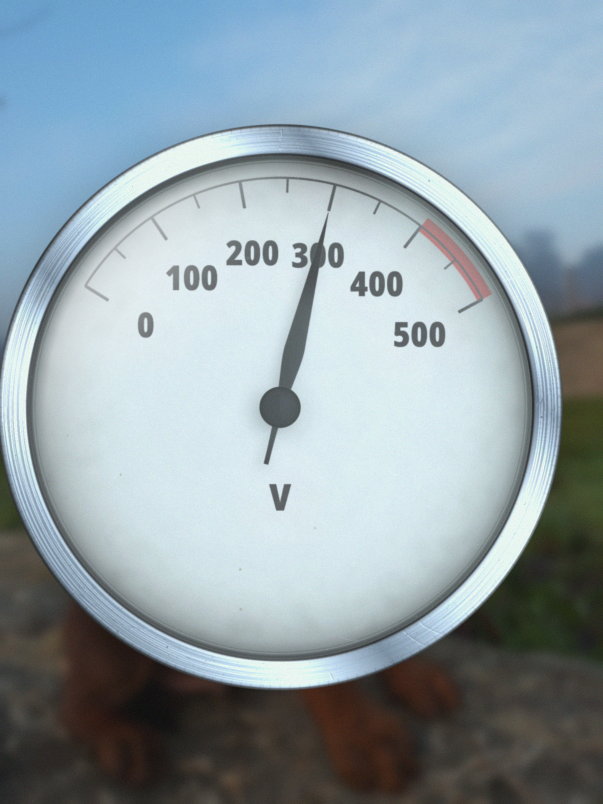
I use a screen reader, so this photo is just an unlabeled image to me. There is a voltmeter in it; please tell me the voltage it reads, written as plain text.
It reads 300 V
